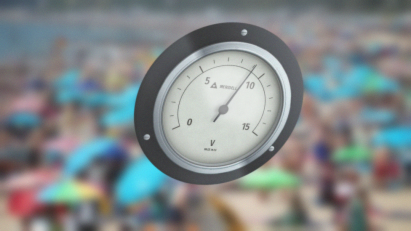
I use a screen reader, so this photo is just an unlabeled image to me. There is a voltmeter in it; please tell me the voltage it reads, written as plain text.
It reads 9 V
